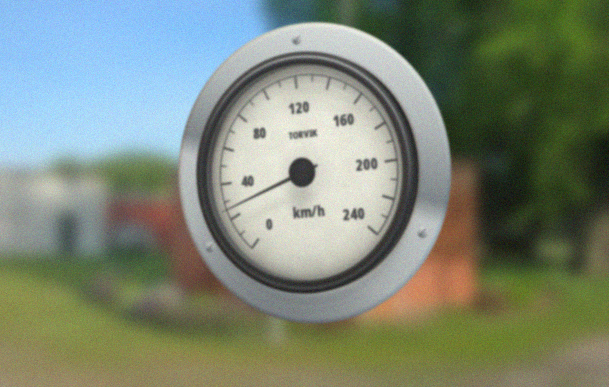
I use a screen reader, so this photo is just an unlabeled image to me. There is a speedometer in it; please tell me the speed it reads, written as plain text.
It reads 25 km/h
